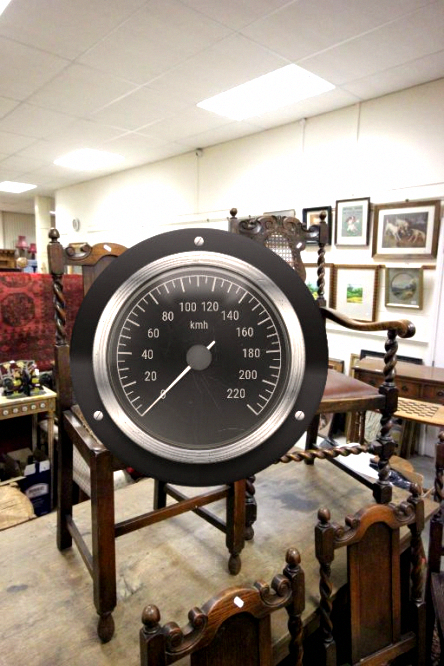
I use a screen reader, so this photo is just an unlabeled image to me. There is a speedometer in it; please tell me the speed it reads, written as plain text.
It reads 0 km/h
